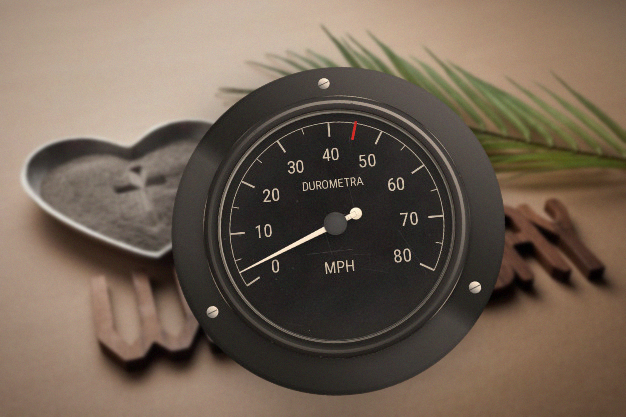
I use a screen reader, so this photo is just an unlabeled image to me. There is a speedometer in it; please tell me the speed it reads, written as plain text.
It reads 2.5 mph
